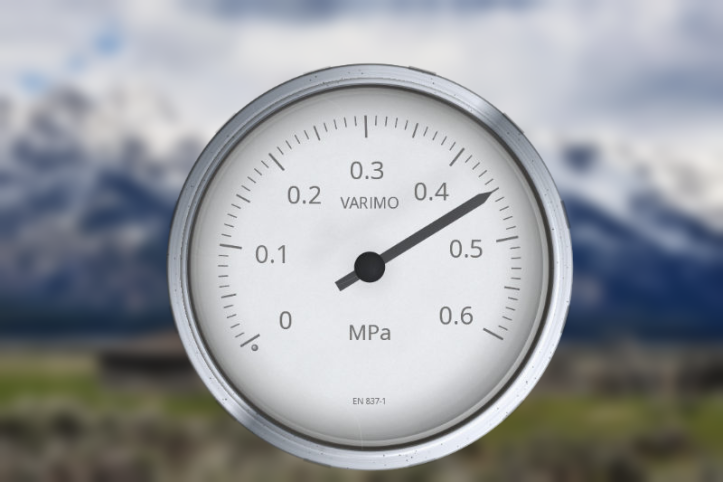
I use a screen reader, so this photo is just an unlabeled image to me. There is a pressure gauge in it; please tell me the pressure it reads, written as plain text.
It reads 0.45 MPa
